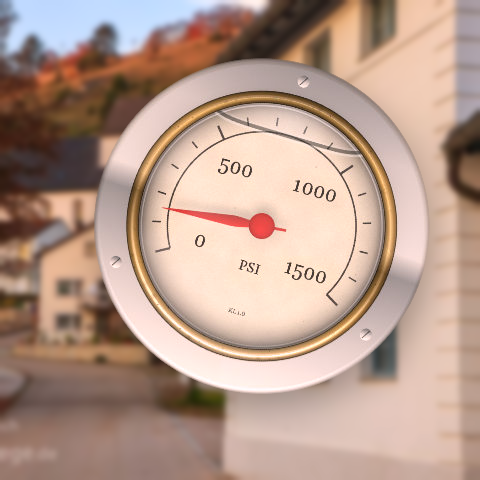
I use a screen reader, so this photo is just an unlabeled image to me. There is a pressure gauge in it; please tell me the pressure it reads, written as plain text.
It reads 150 psi
